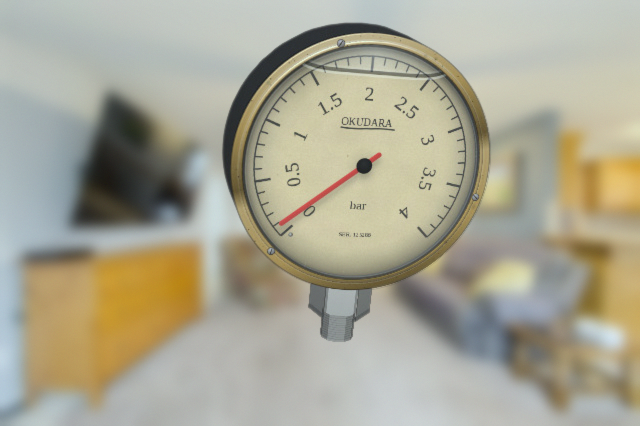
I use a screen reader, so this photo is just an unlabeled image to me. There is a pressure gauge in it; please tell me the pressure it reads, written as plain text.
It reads 0.1 bar
